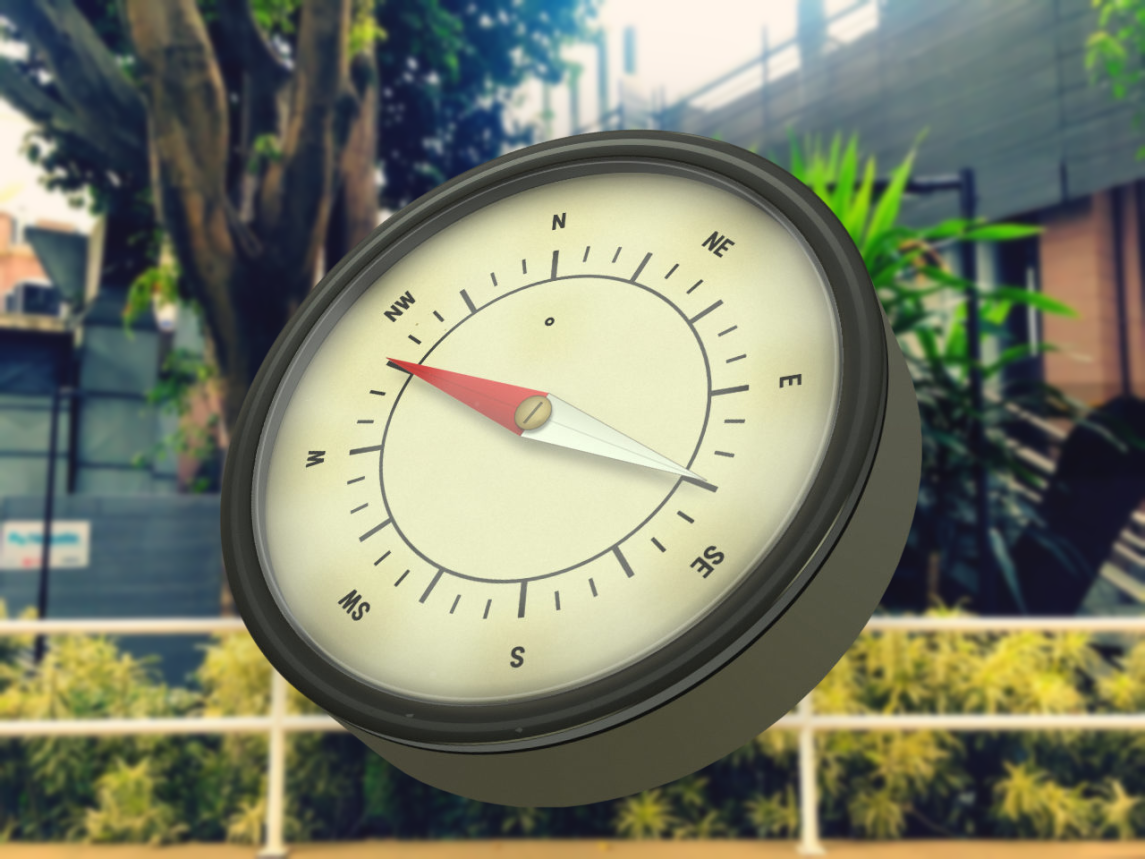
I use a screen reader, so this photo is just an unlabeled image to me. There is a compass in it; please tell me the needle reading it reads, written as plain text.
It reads 300 °
